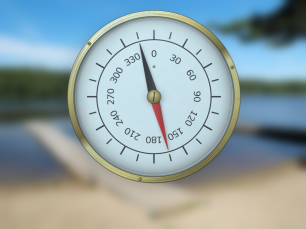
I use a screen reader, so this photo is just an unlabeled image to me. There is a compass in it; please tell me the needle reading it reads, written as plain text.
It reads 165 °
